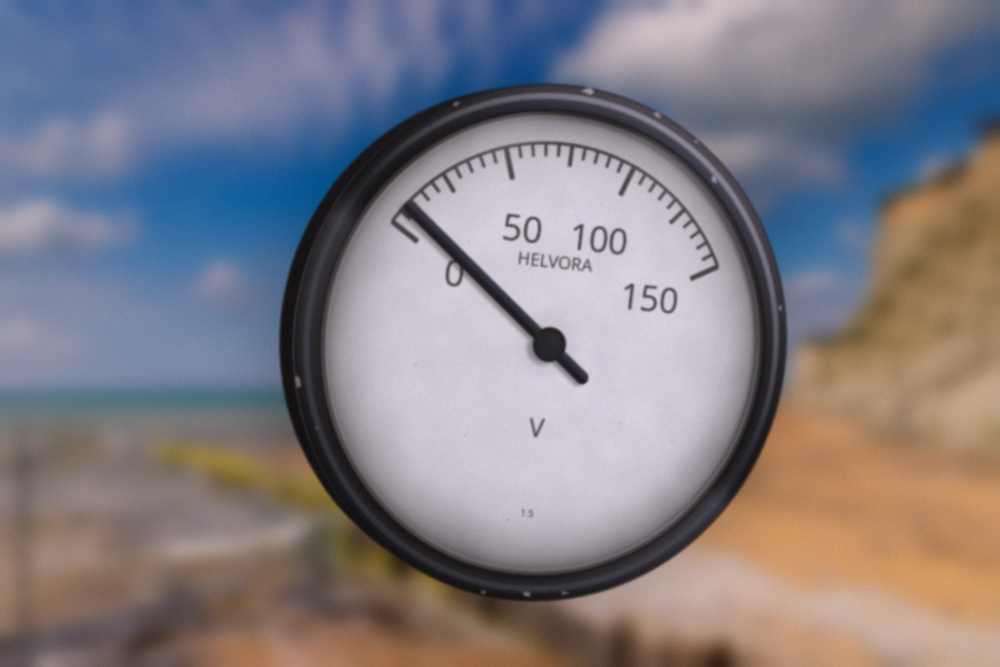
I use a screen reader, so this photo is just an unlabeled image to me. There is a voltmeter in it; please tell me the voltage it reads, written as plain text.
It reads 7.5 V
